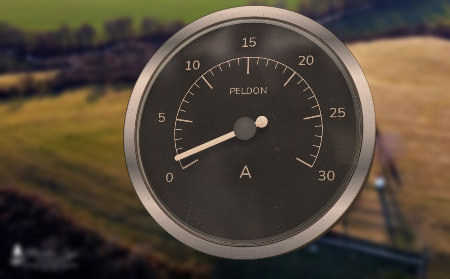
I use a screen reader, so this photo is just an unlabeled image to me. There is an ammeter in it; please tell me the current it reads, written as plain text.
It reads 1 A
